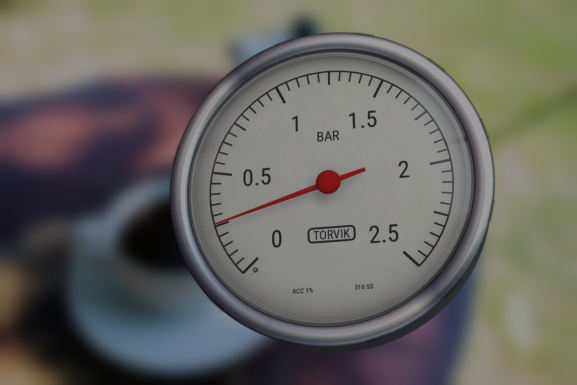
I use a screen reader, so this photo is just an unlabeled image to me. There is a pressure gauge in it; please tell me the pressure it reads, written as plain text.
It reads 0.25 bar
